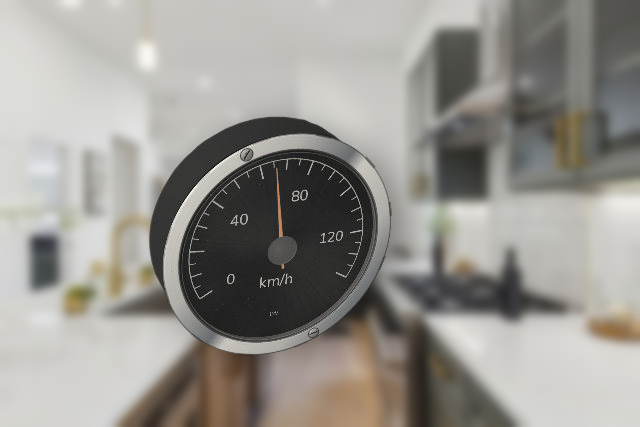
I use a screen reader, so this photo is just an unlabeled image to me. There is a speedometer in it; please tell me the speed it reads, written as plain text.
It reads 65 km/h
